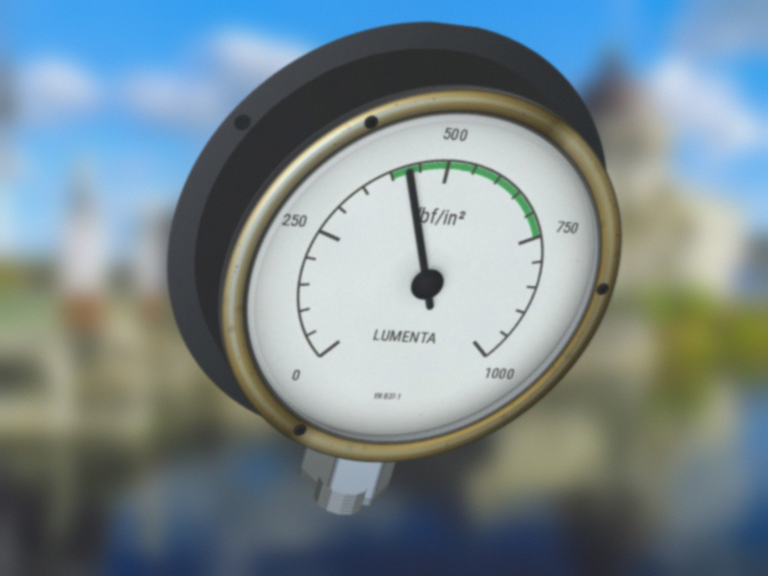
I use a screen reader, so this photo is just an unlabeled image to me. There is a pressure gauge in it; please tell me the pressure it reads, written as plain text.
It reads 425 psi
